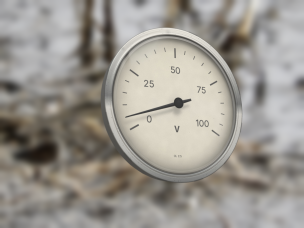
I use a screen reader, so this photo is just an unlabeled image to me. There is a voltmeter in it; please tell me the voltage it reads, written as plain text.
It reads 5 V
